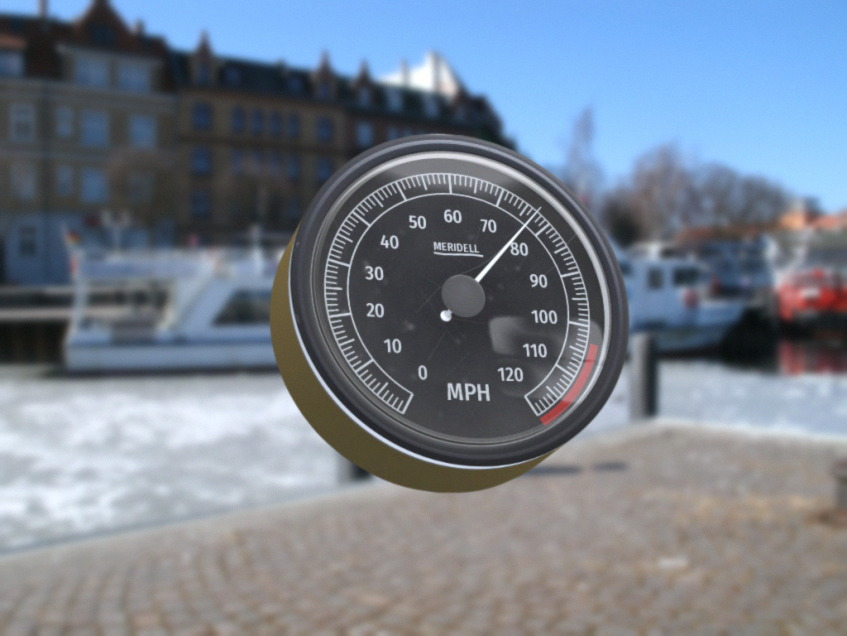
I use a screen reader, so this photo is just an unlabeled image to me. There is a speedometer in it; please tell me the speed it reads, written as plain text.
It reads 77 mph
